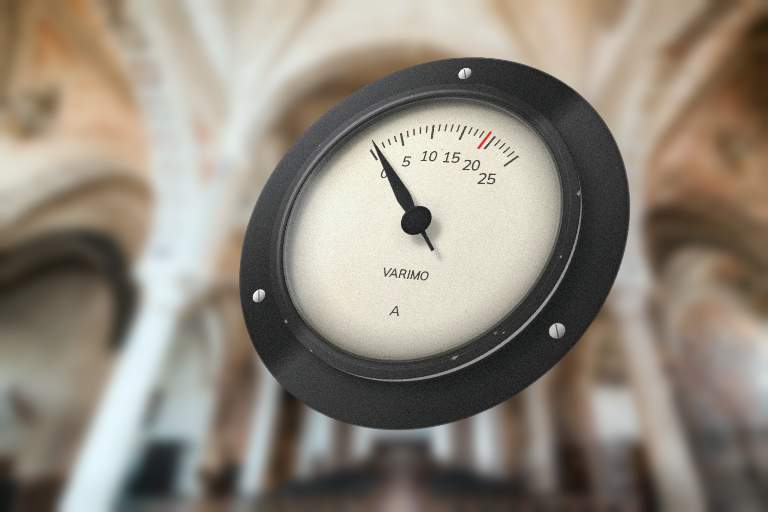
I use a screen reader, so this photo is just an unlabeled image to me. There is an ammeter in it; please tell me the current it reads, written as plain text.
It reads 1 A
